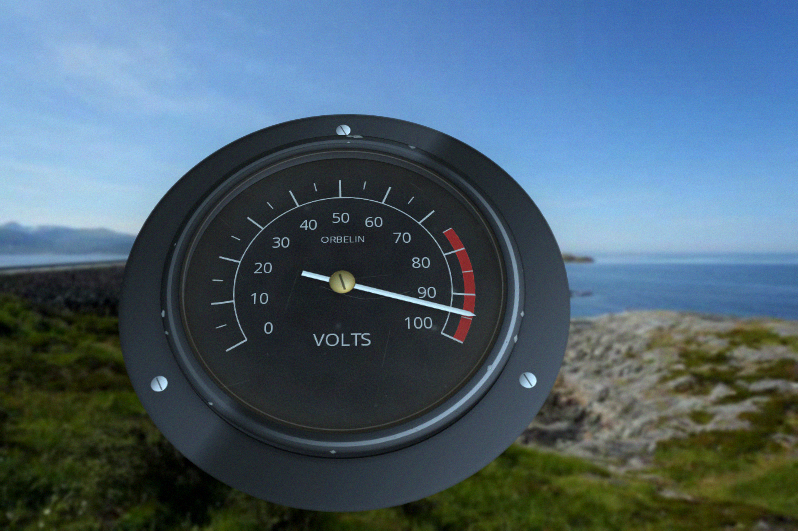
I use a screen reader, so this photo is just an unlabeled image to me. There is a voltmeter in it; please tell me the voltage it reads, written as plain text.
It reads 95 V
